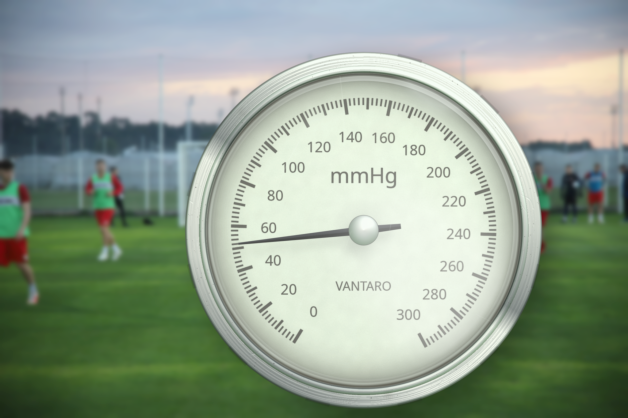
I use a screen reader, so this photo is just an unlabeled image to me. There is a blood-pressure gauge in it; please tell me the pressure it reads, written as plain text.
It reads 52 mmHg
